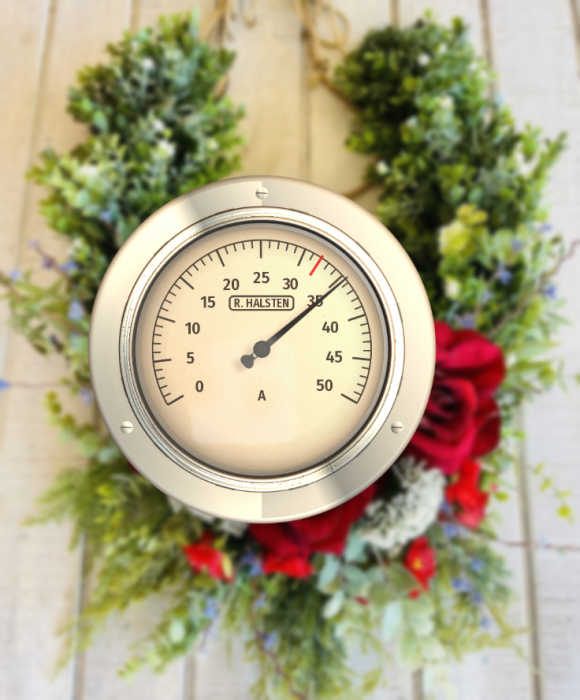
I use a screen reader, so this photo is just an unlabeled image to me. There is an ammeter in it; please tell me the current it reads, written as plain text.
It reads 35.5 A
